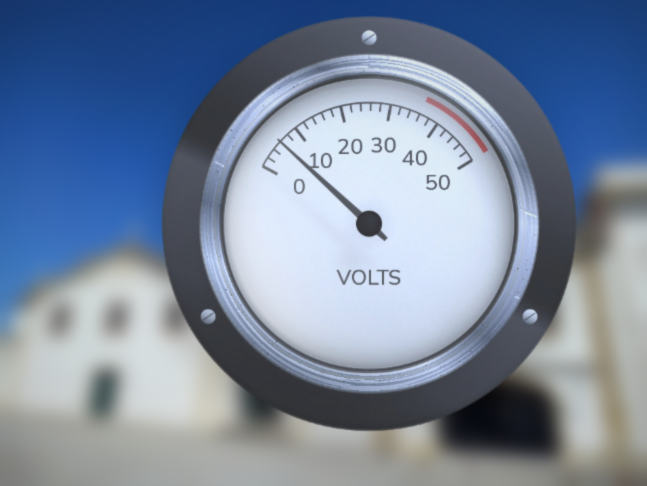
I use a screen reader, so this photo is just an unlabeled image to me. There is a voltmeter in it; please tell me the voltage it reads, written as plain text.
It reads 6 V
